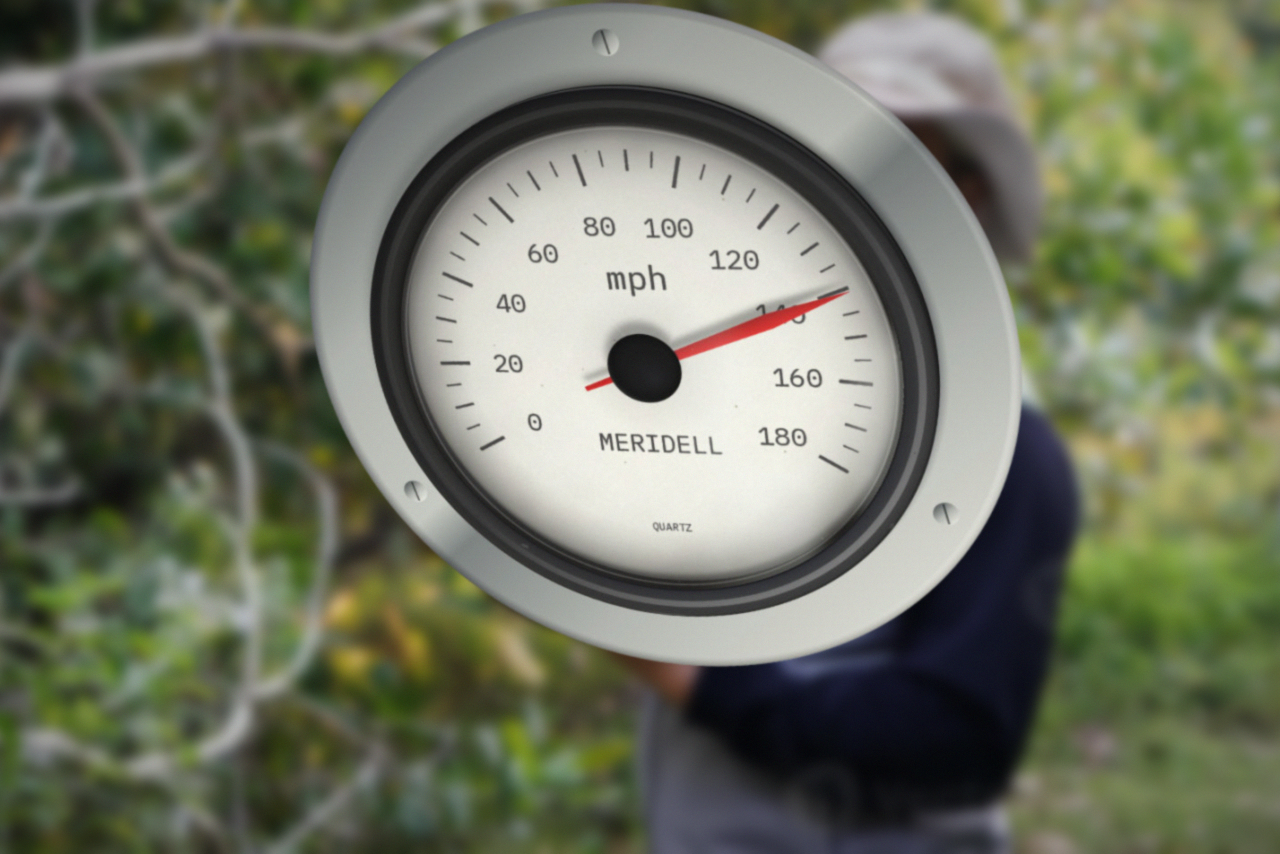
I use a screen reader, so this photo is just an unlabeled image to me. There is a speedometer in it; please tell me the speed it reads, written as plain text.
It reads 140 mph
